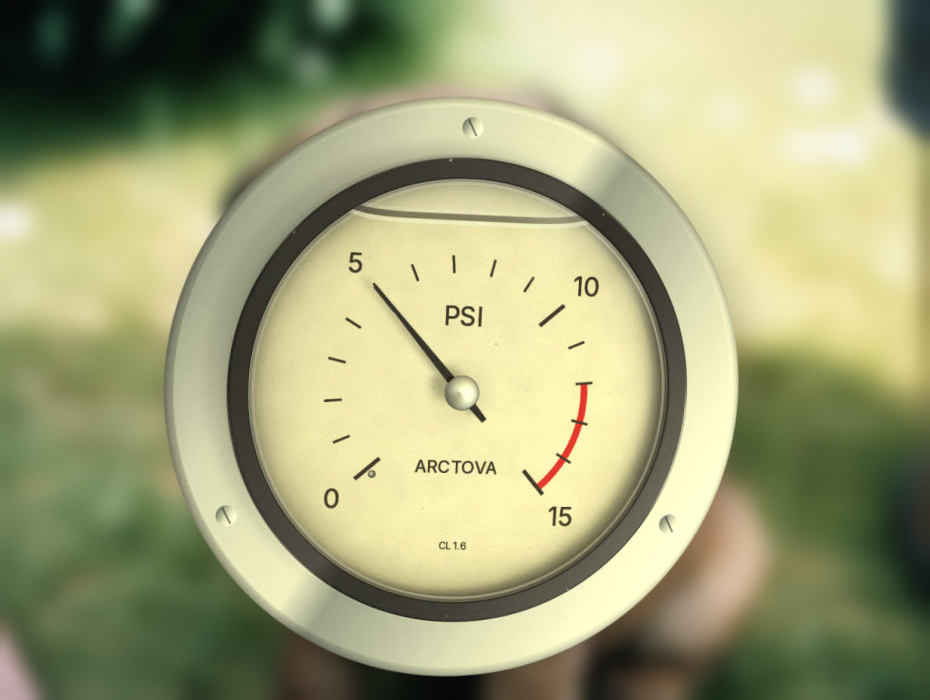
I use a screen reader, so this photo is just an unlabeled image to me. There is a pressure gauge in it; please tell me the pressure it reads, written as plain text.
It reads 5 psi
